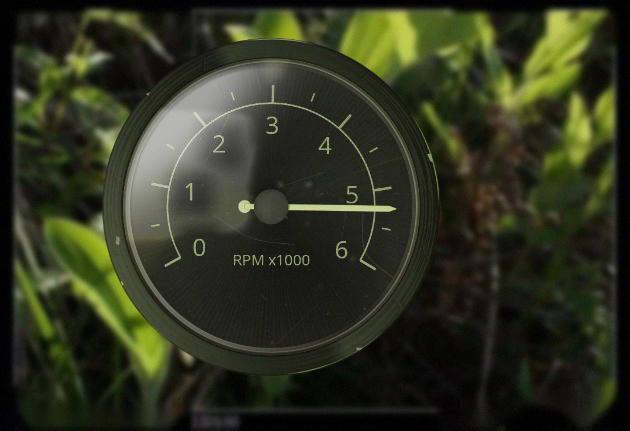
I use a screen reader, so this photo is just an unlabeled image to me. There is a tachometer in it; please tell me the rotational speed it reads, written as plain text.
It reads 5250 rpm
